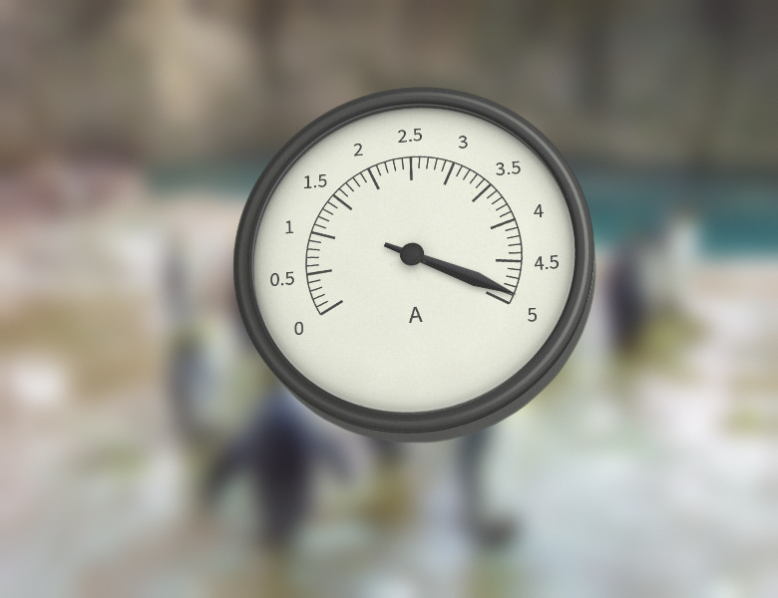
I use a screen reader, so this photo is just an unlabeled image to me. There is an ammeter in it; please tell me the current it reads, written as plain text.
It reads 4.9 A
